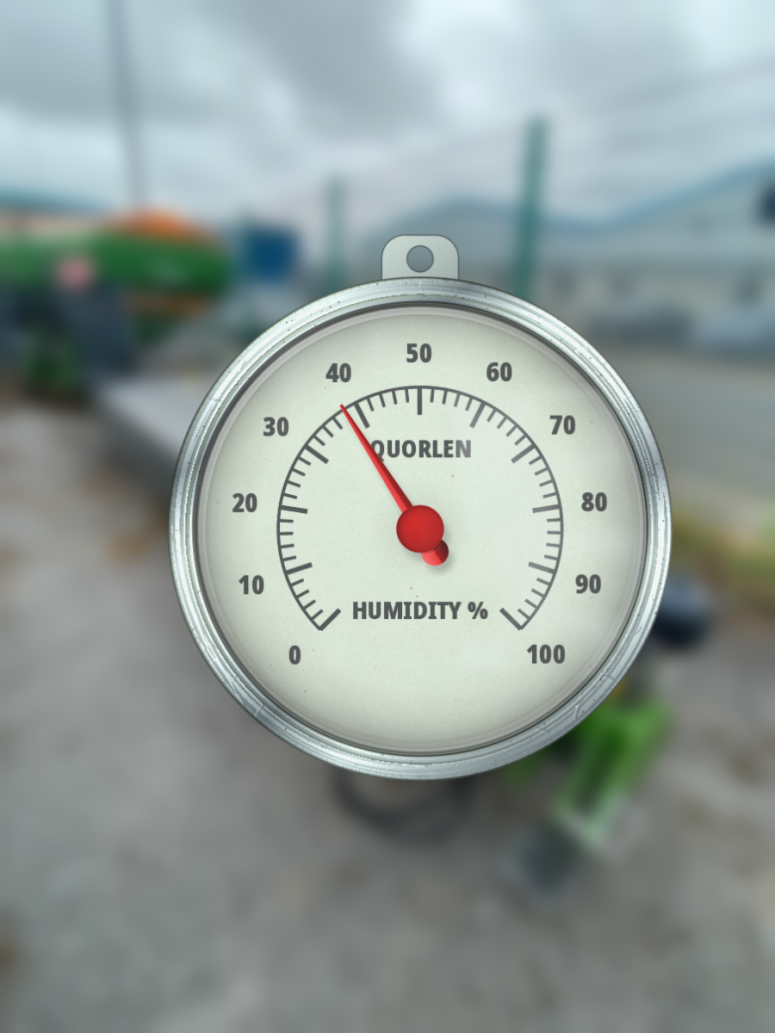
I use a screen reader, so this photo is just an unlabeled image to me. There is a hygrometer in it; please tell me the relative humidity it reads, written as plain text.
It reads 38 %
